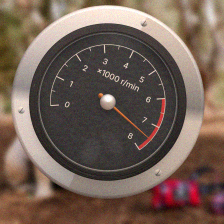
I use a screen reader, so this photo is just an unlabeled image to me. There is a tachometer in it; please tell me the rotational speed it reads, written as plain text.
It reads 7500 rpm
